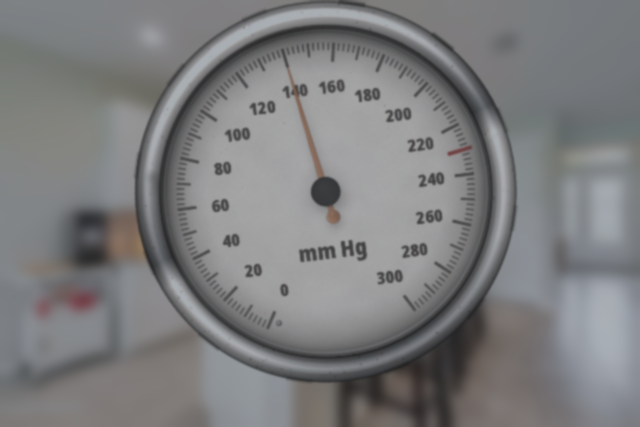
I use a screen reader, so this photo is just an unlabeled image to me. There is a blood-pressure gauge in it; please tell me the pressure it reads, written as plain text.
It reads 140 mmHg
